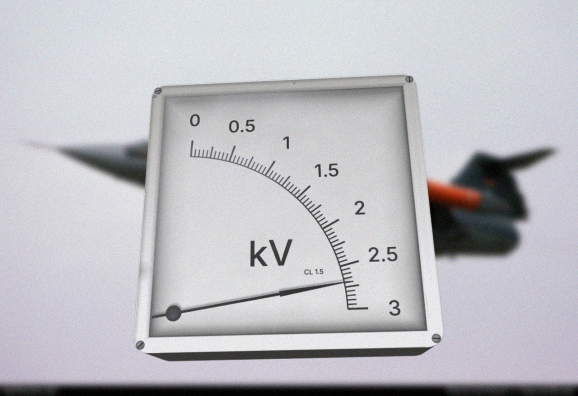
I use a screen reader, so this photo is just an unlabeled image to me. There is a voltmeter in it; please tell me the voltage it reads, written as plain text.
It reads 2.7 kV
